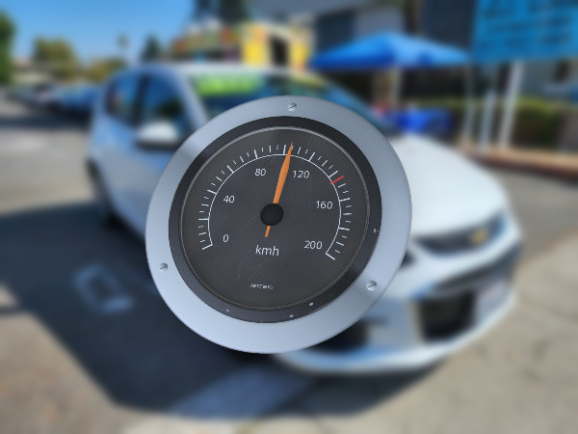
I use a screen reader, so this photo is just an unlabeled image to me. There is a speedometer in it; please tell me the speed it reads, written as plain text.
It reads 105 km/h
